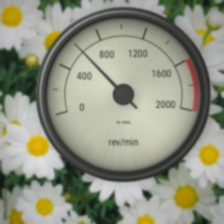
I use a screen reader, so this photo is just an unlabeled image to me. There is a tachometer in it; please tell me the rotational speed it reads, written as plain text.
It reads 600 rpm
